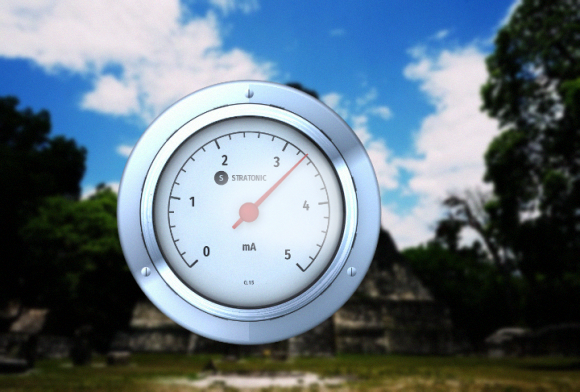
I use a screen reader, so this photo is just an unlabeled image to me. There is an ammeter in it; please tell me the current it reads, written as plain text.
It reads 3.3 mA
